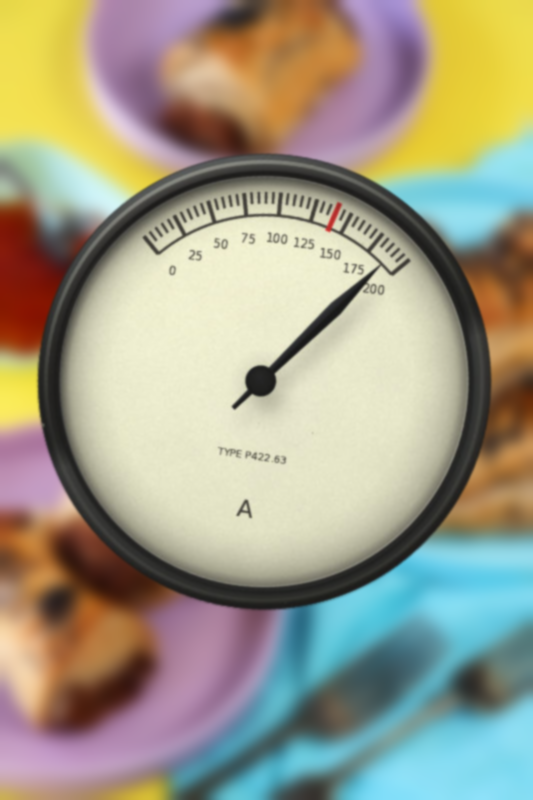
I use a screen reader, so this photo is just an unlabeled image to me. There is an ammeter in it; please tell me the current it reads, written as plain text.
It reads 190 A
